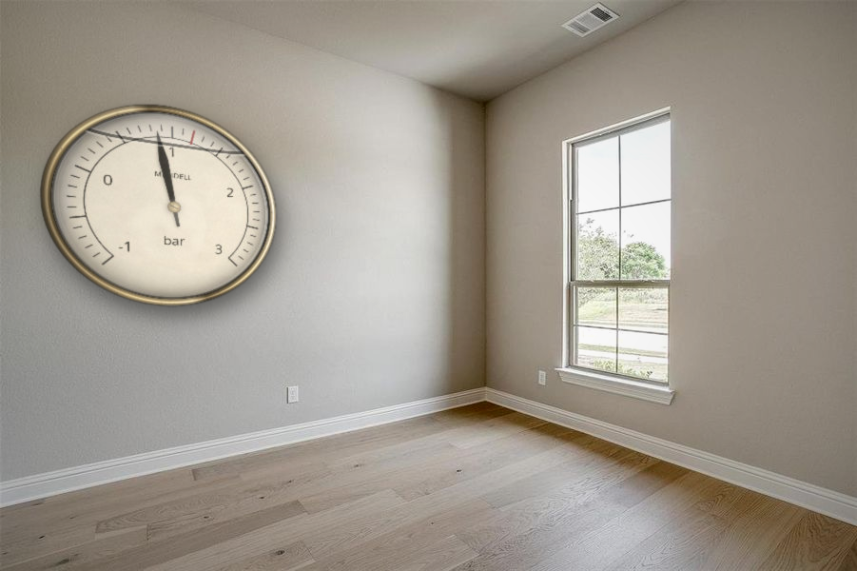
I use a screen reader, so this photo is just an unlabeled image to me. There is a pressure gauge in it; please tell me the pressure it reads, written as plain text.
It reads 0.85 bar
